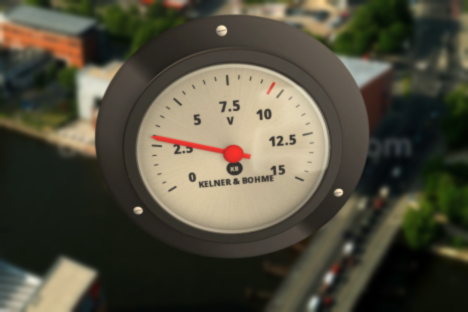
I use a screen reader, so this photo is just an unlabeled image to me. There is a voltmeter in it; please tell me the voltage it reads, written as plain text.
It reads 3 V
